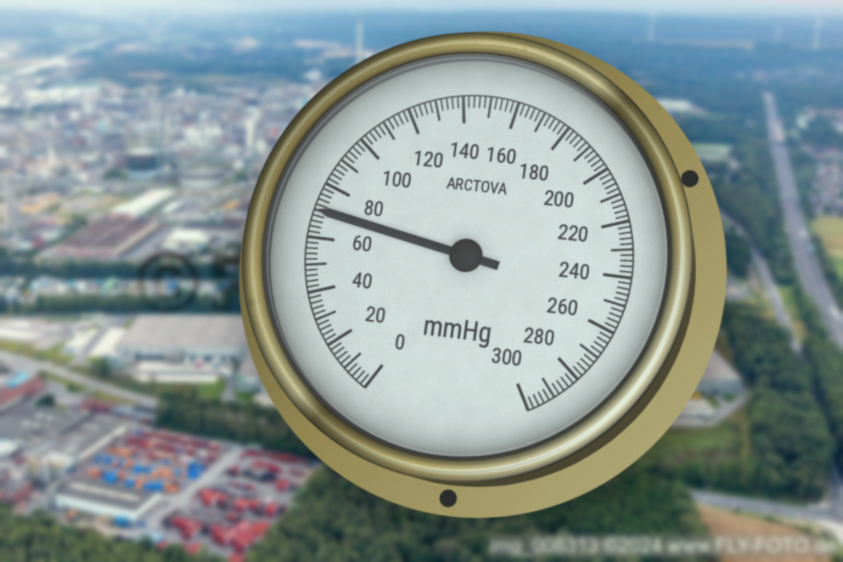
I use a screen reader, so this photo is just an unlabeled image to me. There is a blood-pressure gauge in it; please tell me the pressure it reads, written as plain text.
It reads 70 mmHg
